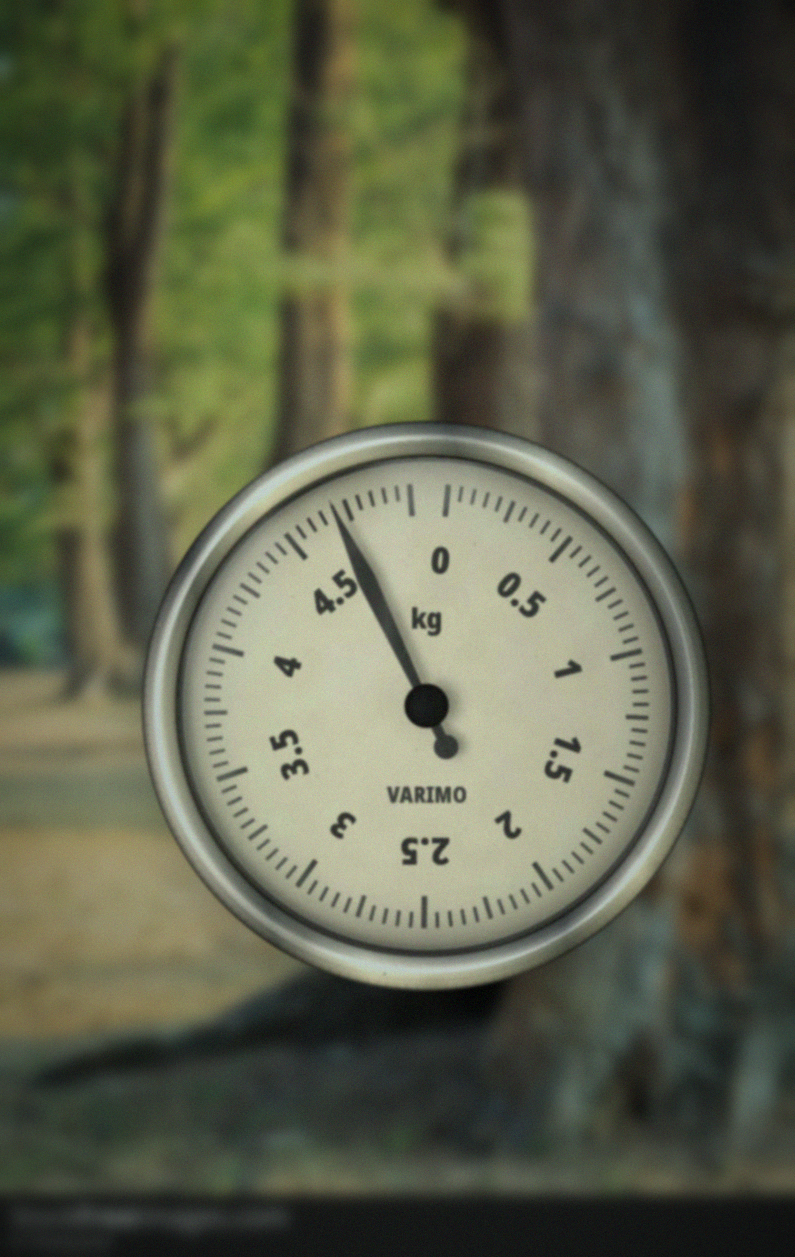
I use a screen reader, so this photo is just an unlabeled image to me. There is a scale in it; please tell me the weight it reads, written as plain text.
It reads 4.7 kg
